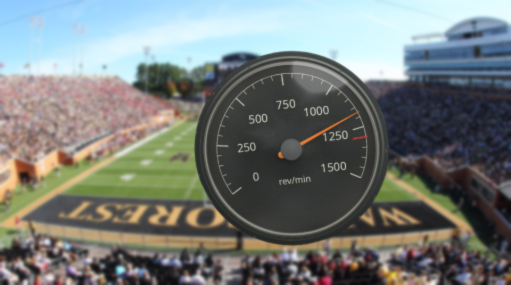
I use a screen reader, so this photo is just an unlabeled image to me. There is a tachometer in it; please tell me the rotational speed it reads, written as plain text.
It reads 1175 rpm
